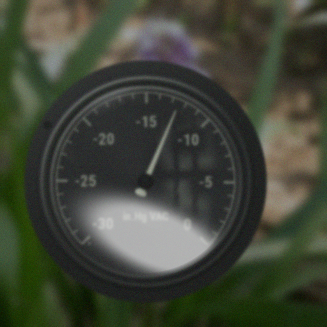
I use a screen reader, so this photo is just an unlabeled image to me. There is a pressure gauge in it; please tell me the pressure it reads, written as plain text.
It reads -12.5 inHg
